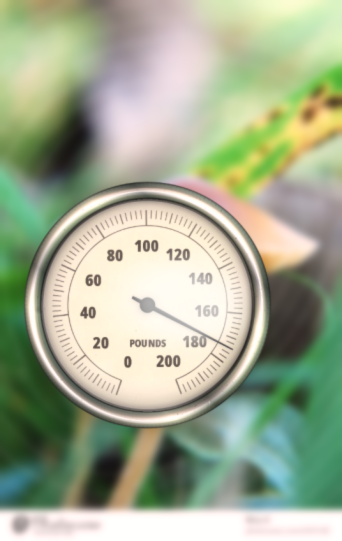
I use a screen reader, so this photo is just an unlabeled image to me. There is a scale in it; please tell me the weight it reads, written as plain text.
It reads 174 lb
